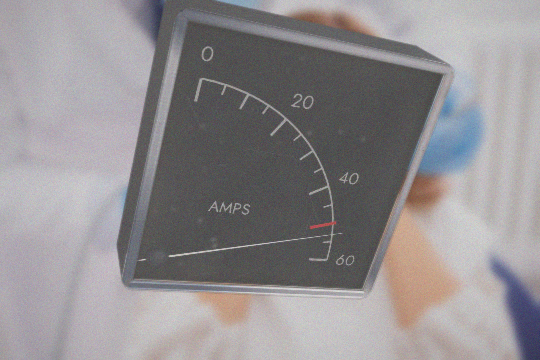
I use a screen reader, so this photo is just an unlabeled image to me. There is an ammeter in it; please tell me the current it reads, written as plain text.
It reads 52.5 A
